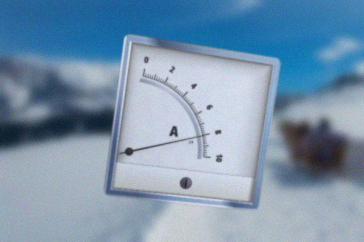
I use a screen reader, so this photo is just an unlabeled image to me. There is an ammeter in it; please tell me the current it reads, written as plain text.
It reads 8 A
